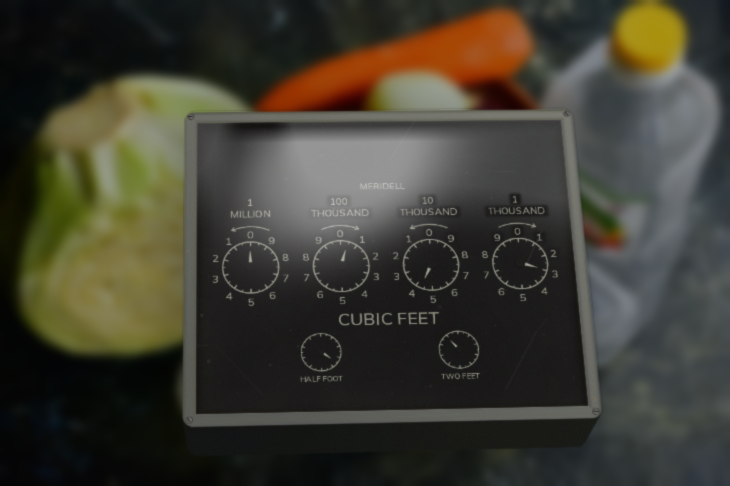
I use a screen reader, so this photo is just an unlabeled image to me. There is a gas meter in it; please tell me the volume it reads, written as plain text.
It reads 4300 ft³
